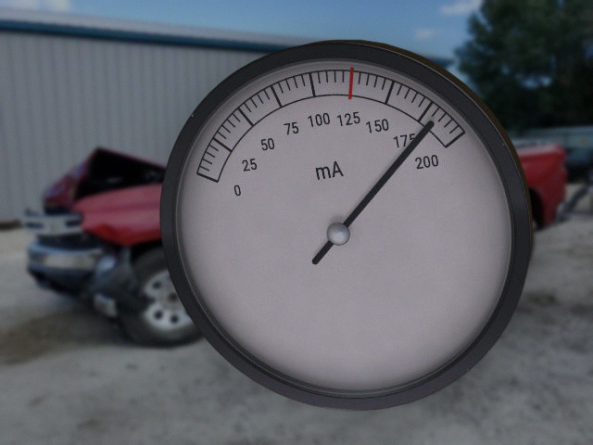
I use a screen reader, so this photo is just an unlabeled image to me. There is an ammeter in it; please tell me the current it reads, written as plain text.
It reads 182.5 mA
